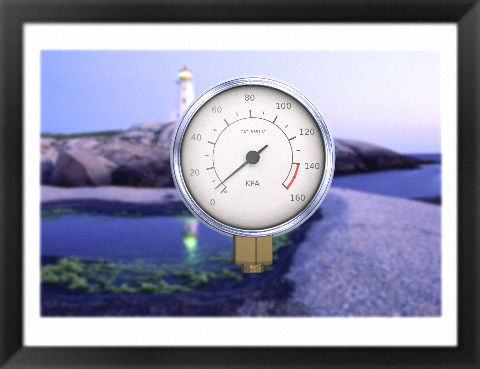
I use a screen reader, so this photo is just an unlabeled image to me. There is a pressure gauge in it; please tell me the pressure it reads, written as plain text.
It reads 5 kPa
